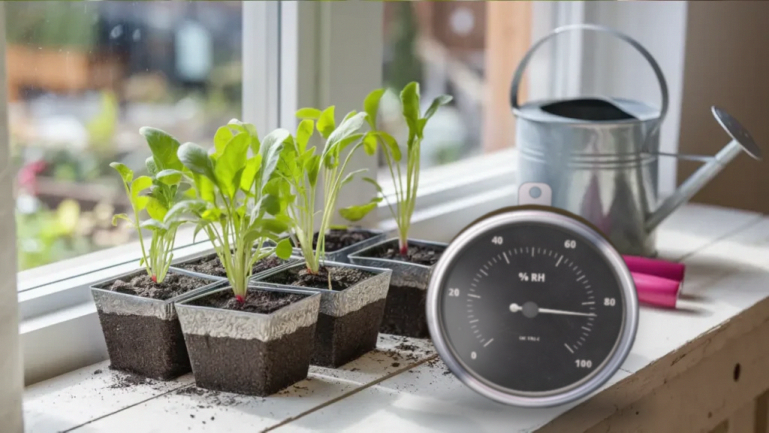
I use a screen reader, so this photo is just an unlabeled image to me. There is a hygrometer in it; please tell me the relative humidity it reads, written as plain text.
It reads 84 %
